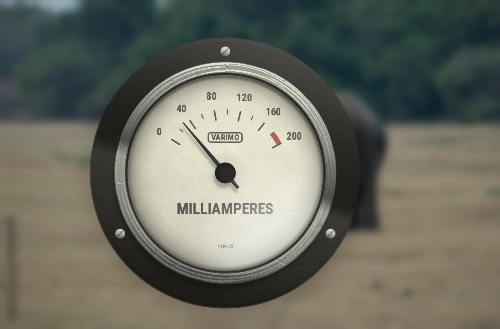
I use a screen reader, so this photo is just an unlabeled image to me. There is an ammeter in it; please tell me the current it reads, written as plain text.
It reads 30 mA
